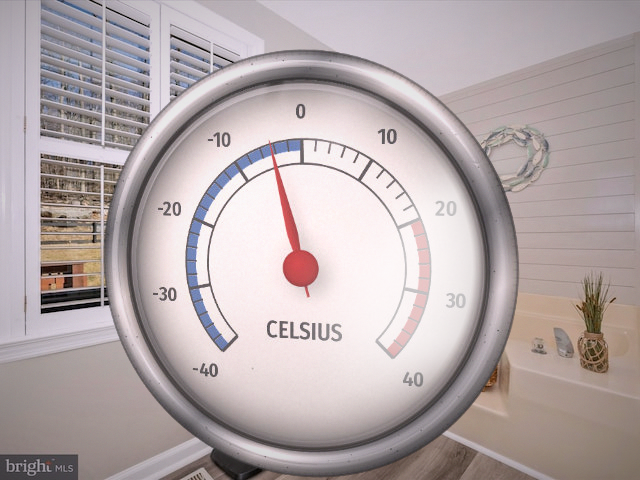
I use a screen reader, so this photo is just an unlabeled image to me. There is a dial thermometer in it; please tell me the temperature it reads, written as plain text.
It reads -4 °C
